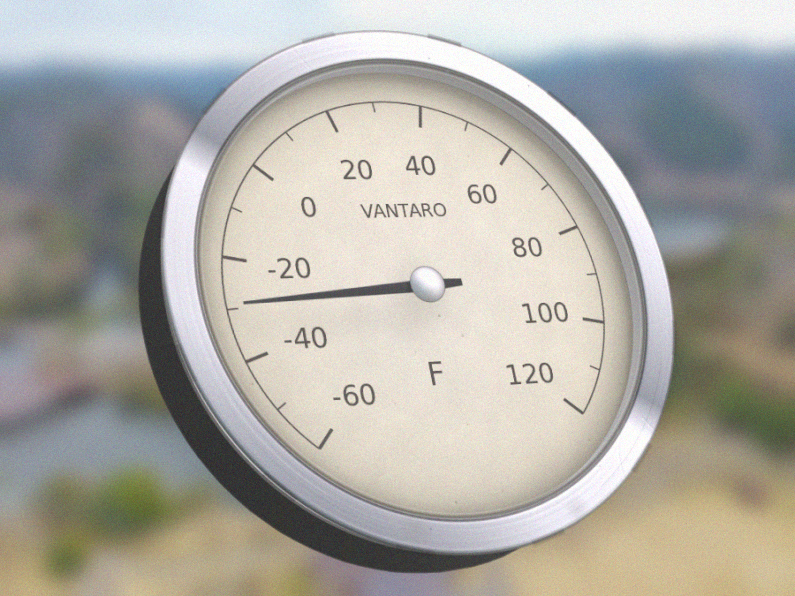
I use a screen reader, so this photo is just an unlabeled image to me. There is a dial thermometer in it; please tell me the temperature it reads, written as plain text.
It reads -30 °F
